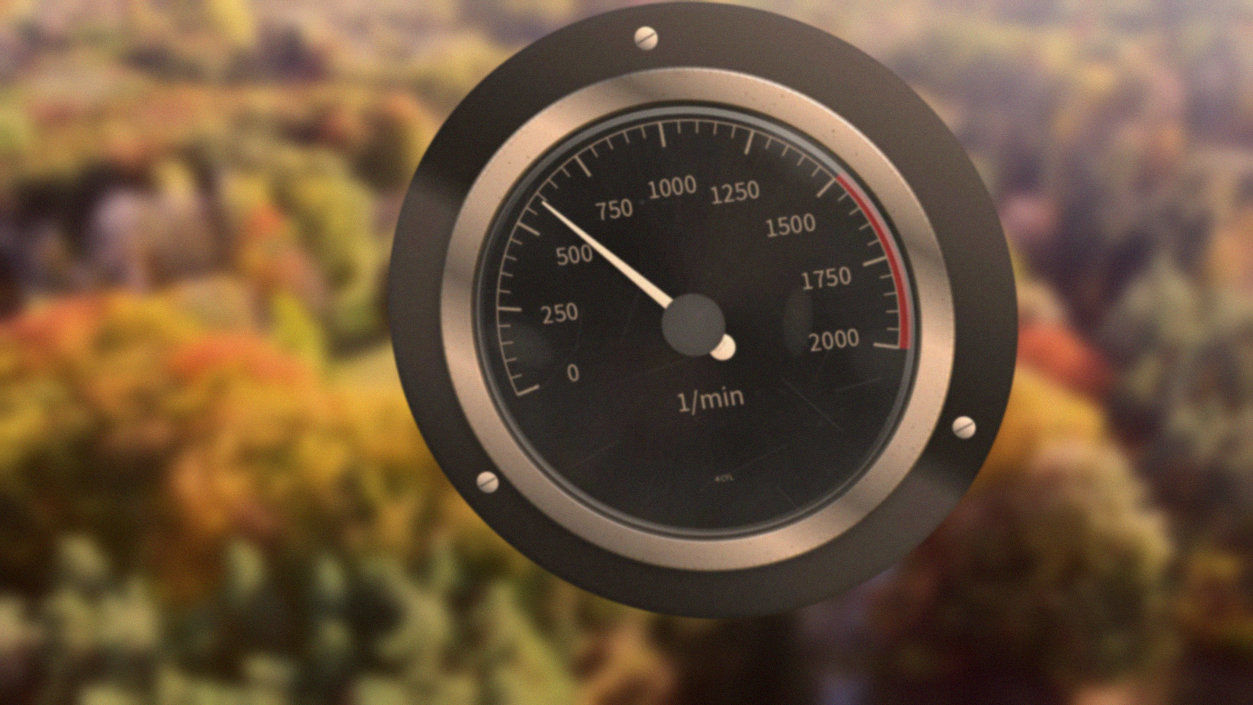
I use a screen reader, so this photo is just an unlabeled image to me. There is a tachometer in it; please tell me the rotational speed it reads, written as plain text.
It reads 600 rpm
